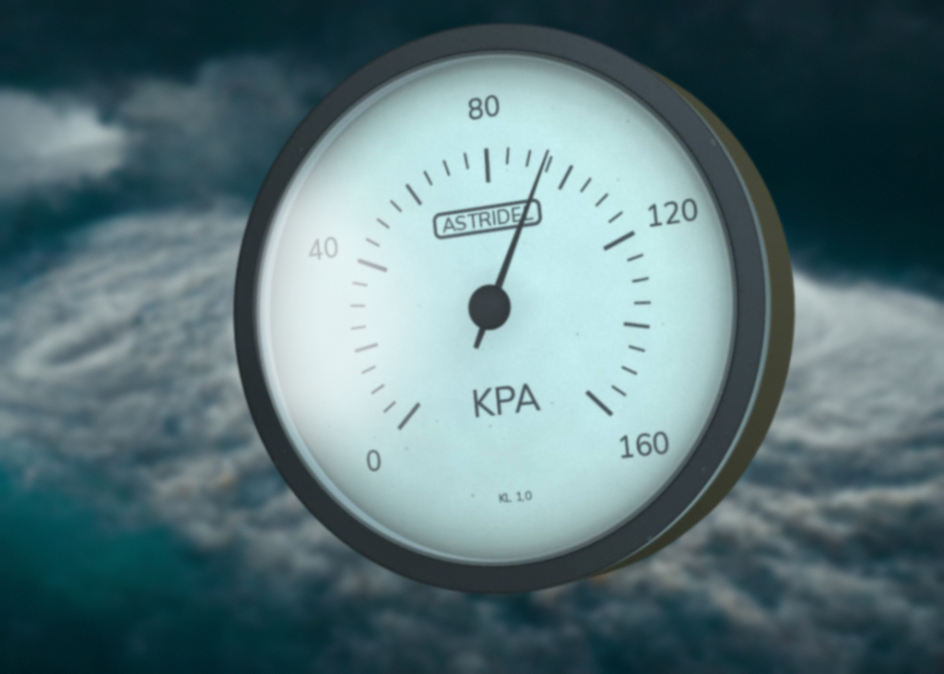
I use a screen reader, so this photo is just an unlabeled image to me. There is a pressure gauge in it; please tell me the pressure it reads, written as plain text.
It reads 95 kPa
